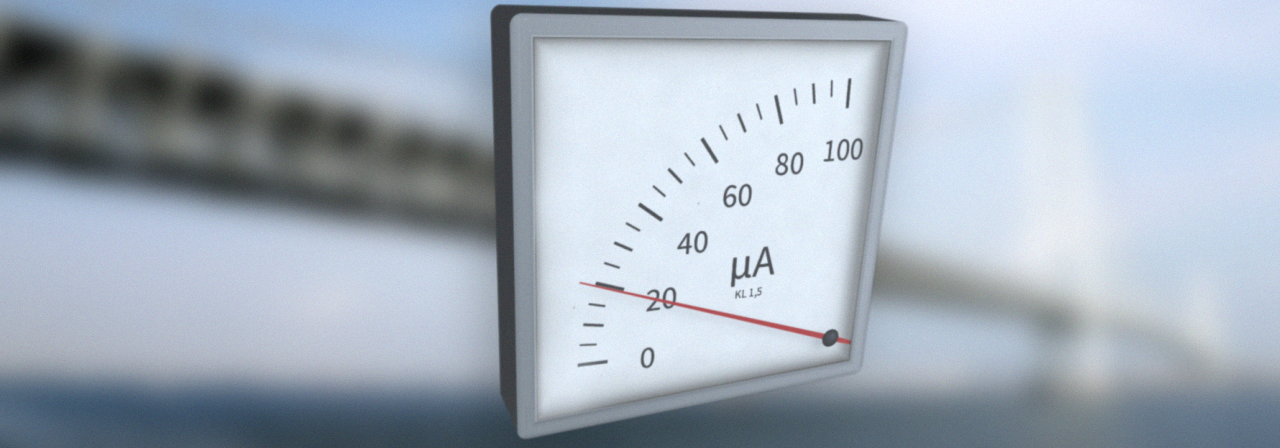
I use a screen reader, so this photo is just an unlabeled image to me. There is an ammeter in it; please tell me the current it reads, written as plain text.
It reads 20 µA
